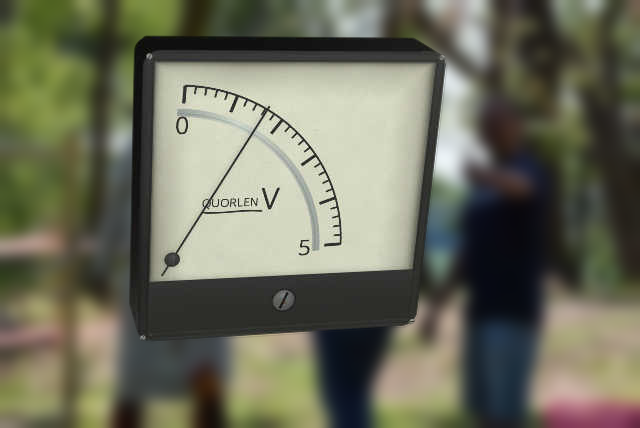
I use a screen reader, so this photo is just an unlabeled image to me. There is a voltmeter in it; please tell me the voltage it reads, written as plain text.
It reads 1.6 V
